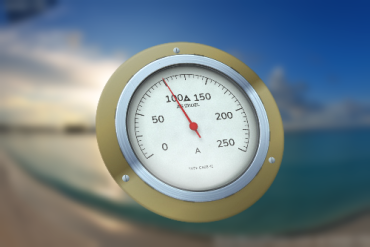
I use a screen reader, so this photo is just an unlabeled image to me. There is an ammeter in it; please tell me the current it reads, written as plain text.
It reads 100 A
